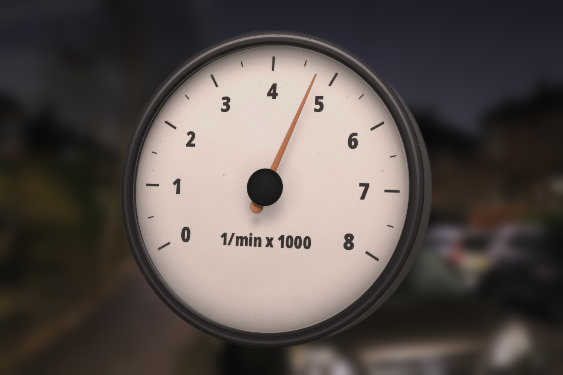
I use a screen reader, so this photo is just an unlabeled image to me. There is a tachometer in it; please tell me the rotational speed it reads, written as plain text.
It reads 4750 rpm
